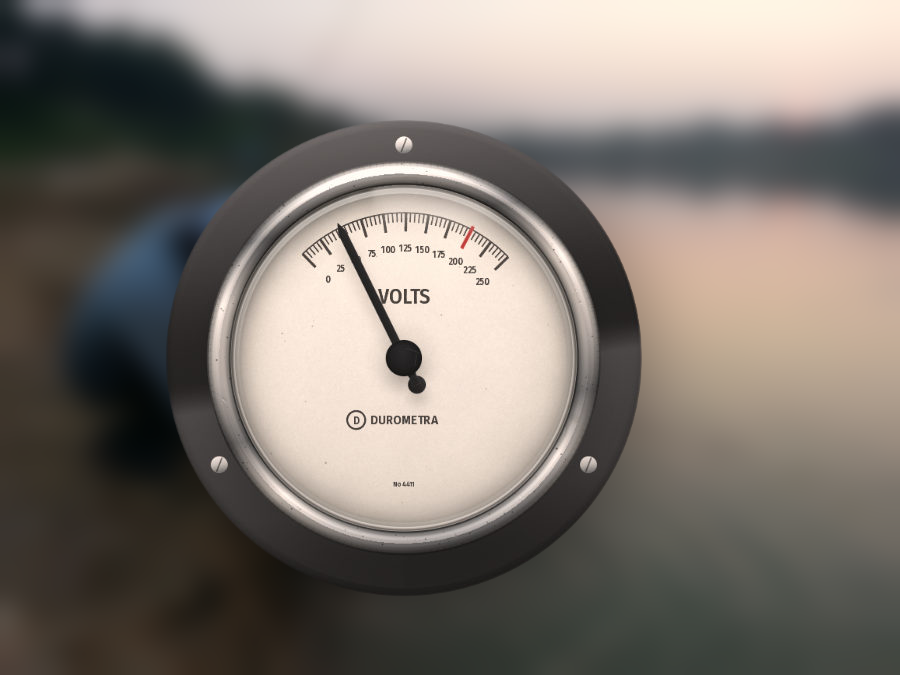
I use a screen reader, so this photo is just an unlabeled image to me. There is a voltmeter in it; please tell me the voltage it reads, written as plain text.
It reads 50 V
